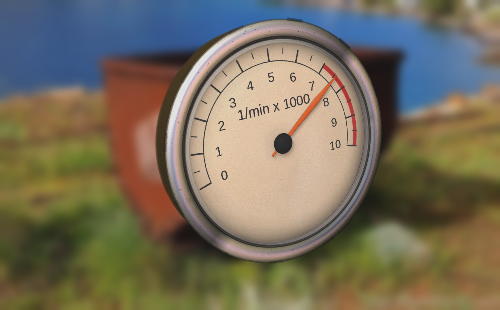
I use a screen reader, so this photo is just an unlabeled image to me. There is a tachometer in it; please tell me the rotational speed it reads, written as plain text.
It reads 7500 rpm
